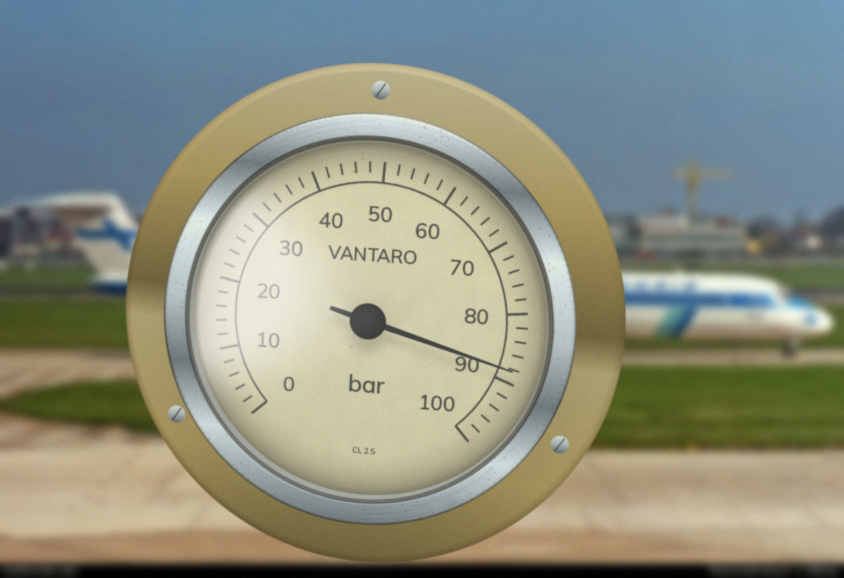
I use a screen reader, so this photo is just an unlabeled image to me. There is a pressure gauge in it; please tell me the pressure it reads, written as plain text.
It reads 88 bar
